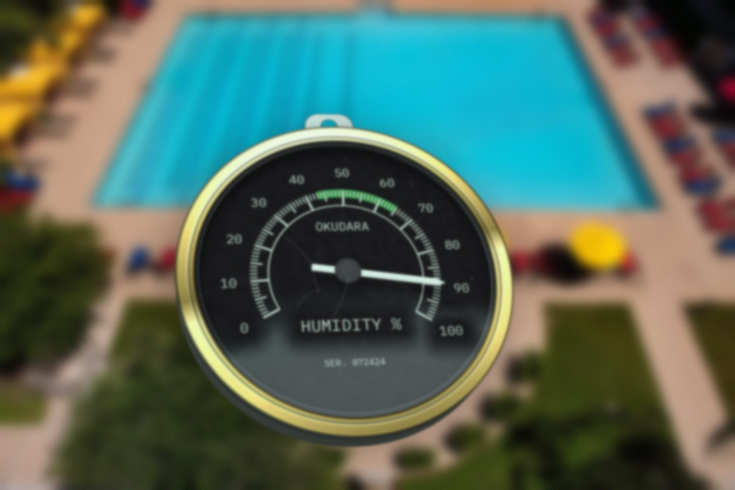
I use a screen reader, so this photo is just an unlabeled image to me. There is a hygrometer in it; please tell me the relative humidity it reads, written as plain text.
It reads 90 %
